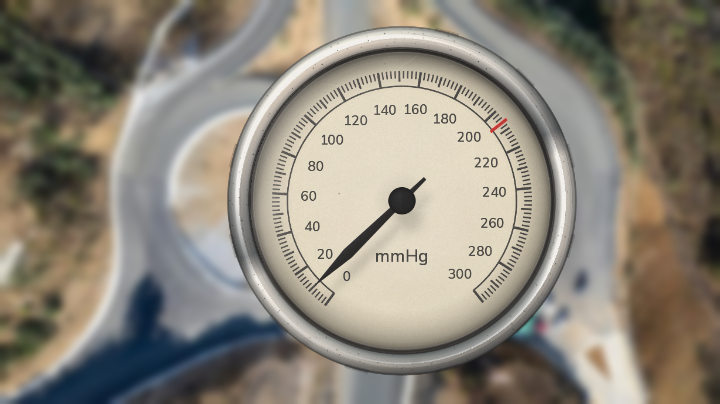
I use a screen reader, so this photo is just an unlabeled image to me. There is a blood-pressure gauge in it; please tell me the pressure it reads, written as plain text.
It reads 10 mmHg
